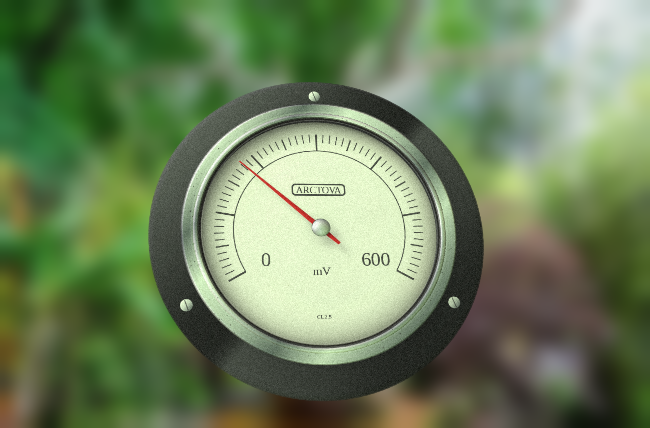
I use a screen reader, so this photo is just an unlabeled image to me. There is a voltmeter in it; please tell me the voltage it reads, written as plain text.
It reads 180 mV
